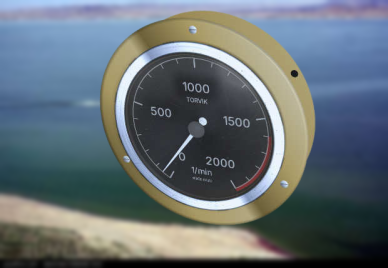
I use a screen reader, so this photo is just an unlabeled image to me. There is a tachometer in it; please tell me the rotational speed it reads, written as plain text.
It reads 50 rpm
